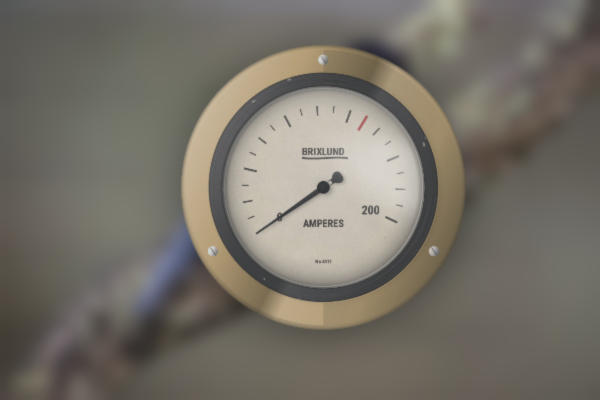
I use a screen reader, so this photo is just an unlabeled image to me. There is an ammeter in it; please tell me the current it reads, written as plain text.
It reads 0 A
